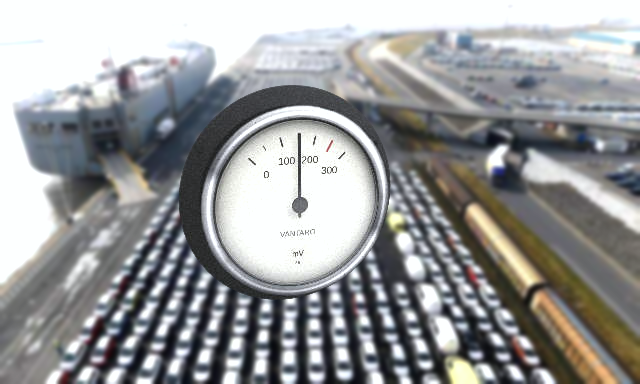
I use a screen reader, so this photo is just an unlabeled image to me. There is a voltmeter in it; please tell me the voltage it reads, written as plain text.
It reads 150 mV
